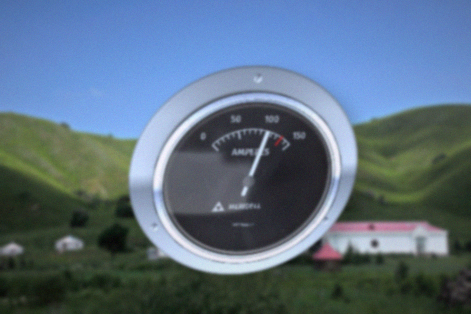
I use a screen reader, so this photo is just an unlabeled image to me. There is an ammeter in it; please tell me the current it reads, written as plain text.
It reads 100 A
